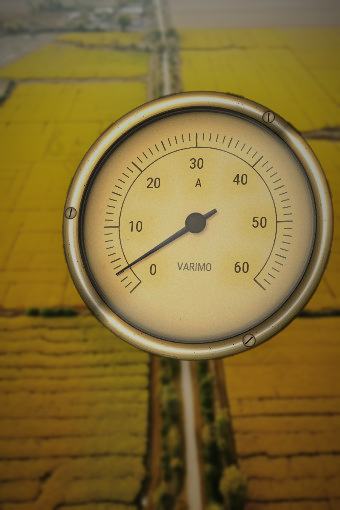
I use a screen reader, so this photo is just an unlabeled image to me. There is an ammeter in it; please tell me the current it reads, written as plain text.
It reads 3 A
